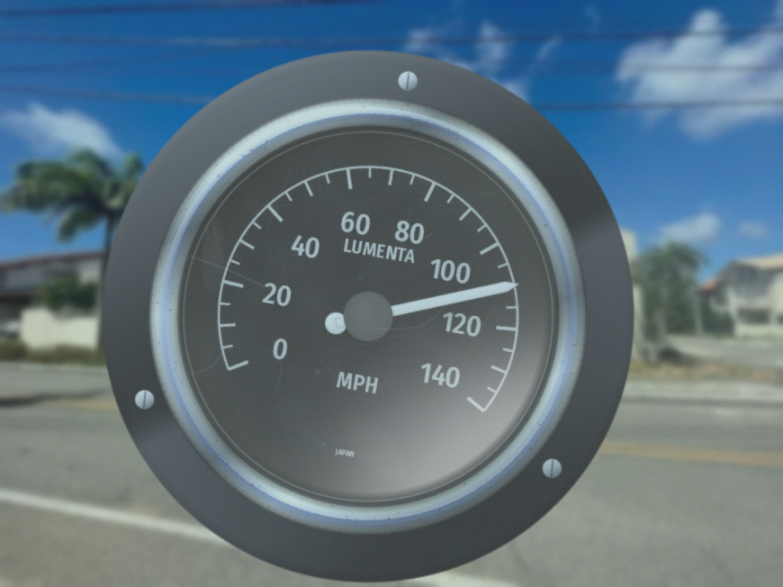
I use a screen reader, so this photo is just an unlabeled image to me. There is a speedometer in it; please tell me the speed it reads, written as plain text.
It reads 110 mph
